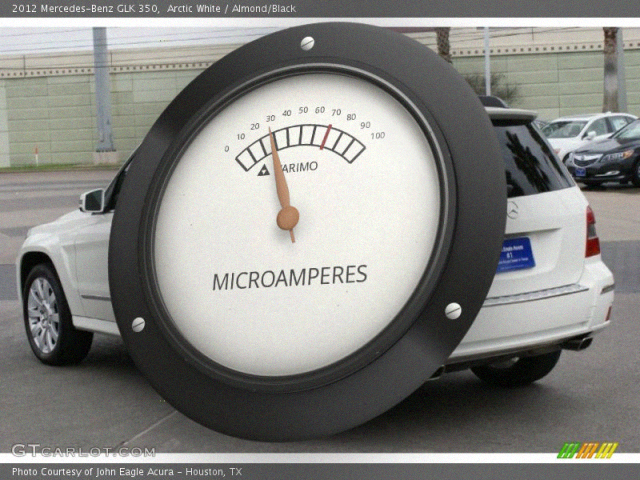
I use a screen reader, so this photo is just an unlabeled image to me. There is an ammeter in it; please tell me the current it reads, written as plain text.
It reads 30 µA
